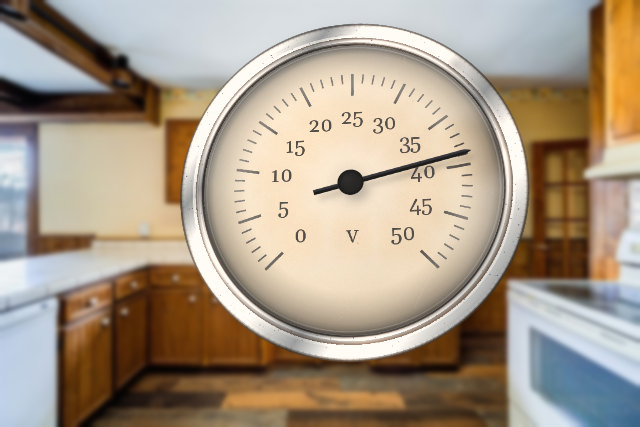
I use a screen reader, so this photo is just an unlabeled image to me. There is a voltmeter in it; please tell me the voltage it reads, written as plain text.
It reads 39 V
